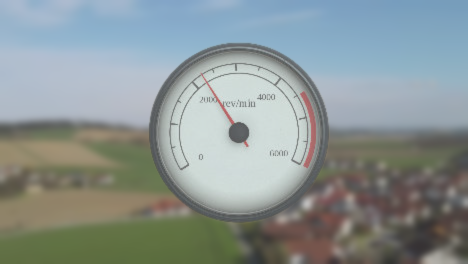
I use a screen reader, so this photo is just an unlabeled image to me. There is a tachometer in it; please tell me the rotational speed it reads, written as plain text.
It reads 2250 rpm
